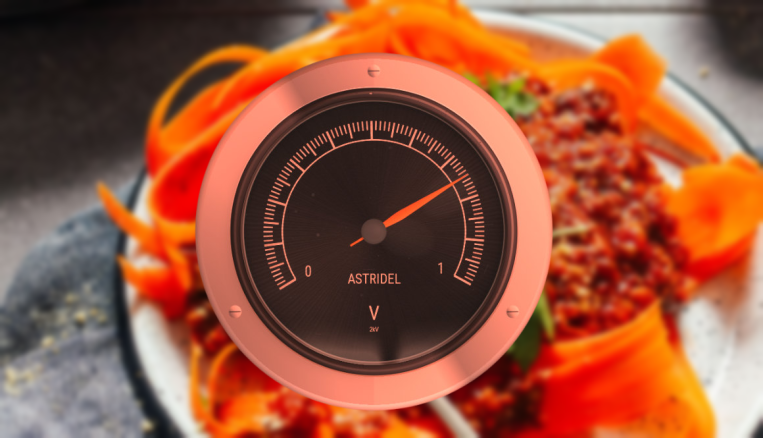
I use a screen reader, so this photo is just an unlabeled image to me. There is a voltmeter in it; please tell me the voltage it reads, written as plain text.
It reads 0.75 V
